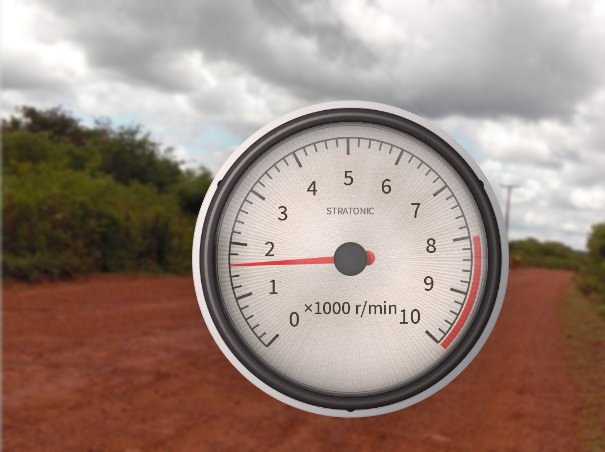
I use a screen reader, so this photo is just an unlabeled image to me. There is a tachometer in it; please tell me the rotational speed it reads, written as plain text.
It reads 1600 rpm
